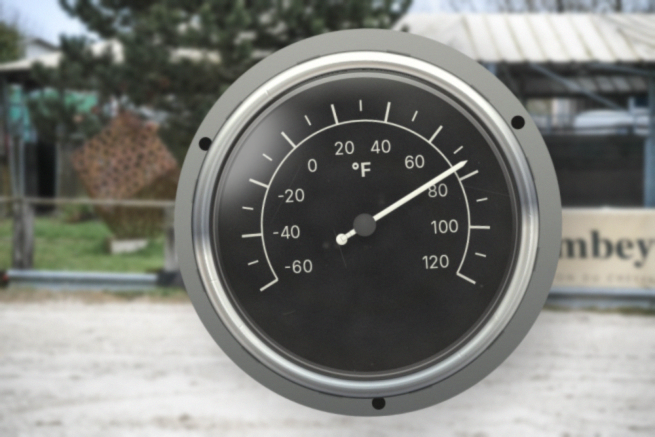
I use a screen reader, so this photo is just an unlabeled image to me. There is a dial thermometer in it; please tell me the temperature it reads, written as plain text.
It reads 75 °F
